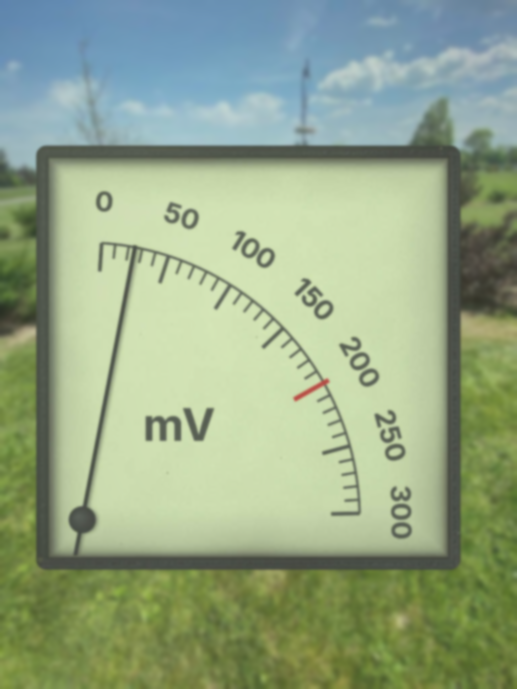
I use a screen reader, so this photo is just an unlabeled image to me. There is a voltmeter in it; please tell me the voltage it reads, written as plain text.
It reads 25 mV
